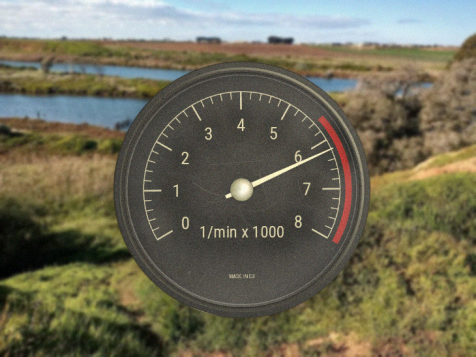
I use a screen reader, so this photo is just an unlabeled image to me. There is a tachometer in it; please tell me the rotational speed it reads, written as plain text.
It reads 6200 rpm
